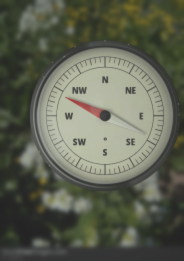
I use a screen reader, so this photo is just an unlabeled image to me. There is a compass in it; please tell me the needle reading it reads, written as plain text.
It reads 295 °
